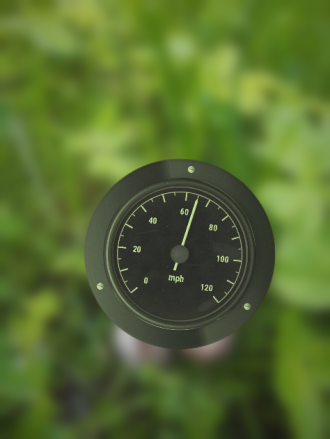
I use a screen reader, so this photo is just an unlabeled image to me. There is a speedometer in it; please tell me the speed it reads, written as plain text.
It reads 65 mph
